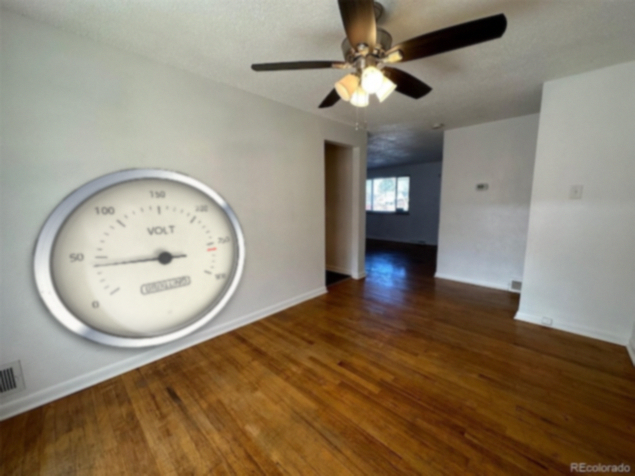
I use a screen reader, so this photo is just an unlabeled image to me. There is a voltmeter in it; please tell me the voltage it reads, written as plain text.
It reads 40 V
